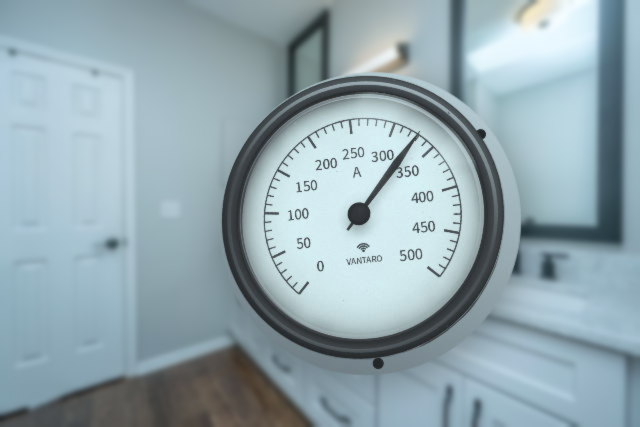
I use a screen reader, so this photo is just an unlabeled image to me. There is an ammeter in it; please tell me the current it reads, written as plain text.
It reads 330 A
